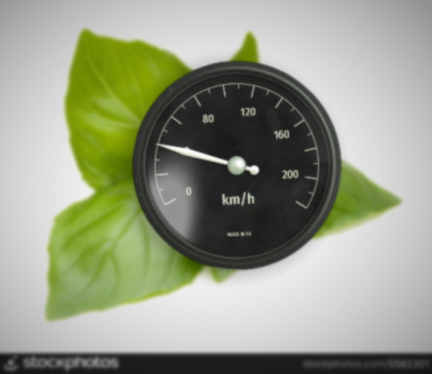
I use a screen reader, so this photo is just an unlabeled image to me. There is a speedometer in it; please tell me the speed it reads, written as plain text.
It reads 40 km/h
